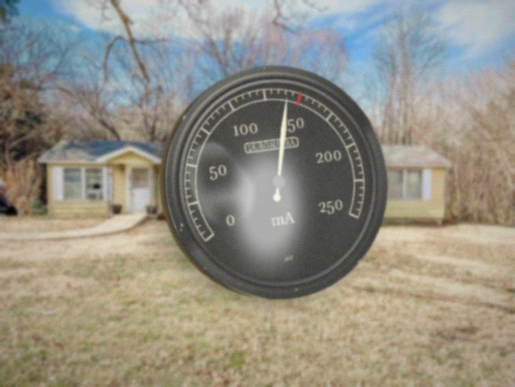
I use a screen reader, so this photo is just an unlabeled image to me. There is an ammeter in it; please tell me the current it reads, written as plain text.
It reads 140 mA
